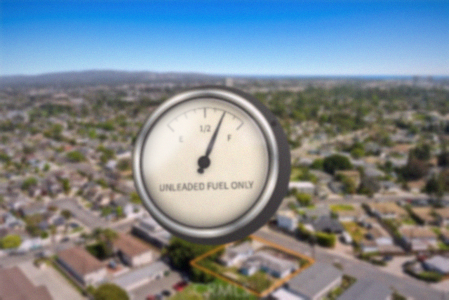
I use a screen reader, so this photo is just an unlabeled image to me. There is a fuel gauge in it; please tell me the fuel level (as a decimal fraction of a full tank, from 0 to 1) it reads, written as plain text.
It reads 0.75
